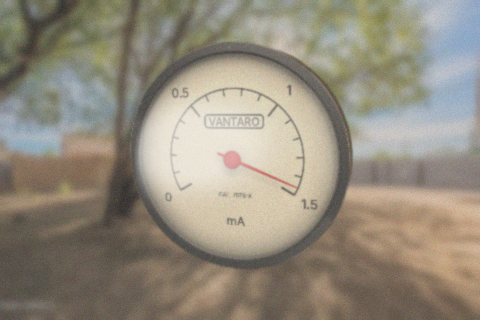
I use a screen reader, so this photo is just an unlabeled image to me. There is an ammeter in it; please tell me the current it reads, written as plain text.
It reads 1.45 mA
